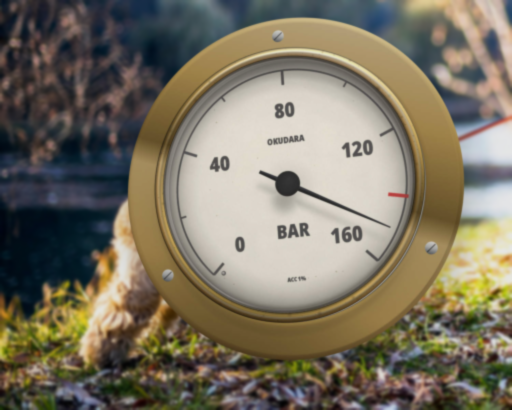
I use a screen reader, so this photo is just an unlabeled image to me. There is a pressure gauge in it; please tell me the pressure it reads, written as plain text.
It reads 150 bar
